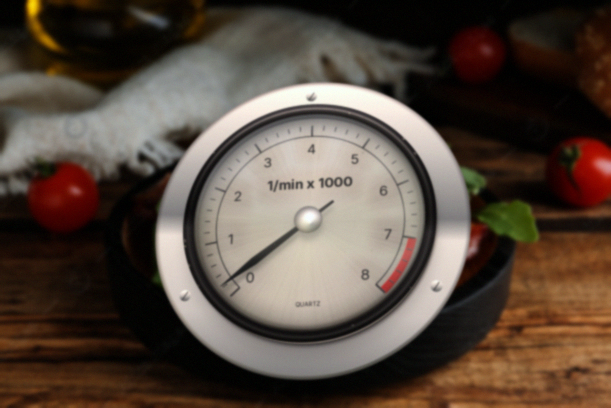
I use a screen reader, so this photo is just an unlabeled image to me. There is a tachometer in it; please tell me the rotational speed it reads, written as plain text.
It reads 200 rpm
